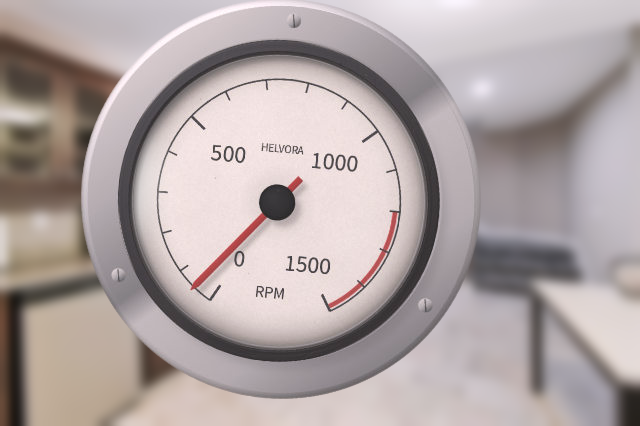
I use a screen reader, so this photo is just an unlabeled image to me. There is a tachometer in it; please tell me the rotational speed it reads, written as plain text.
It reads 50 rpm
